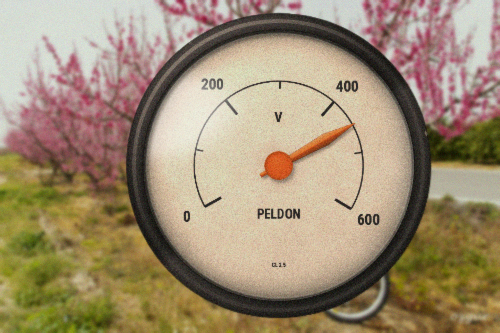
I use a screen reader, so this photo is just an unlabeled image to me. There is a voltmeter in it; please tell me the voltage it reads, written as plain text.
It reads 450 V
